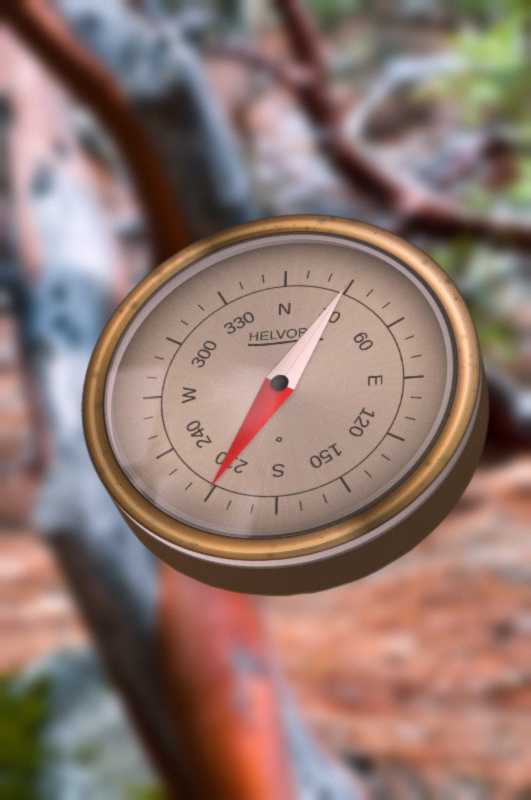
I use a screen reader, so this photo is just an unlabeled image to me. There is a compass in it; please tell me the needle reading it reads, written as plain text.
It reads 210 °
